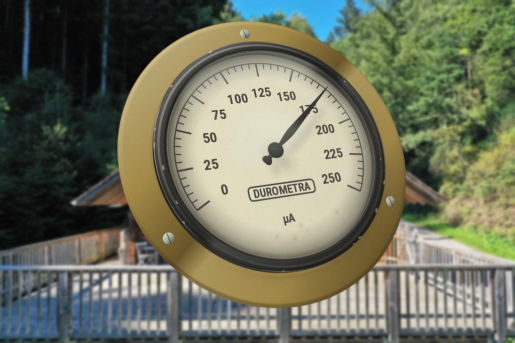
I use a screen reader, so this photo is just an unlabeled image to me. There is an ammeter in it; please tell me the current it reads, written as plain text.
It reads 175 µA
